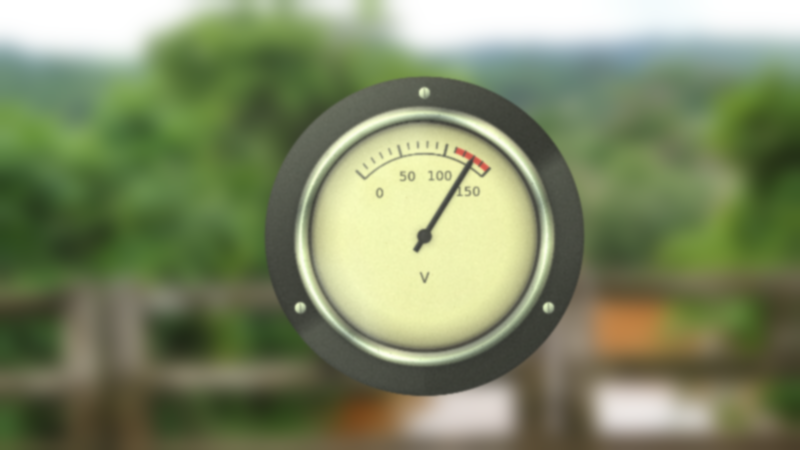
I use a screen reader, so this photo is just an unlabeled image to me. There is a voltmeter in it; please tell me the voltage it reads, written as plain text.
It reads 130 V
